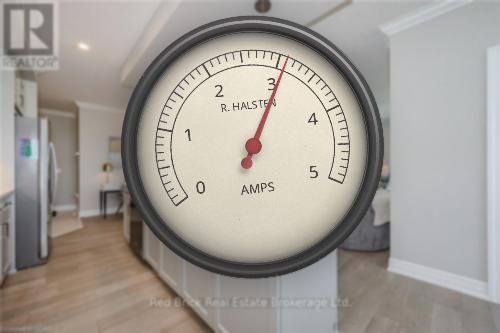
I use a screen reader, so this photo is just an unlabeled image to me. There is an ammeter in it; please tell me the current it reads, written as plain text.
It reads 3.1 A
